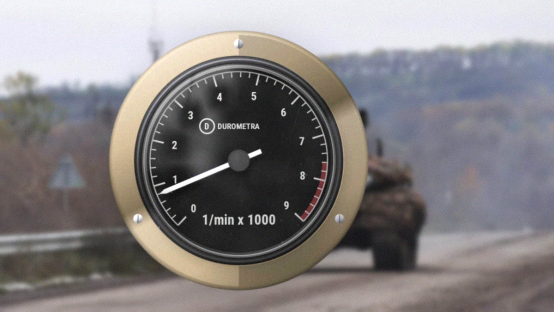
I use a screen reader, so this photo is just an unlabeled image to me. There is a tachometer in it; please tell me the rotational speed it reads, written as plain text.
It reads 800 rpm
